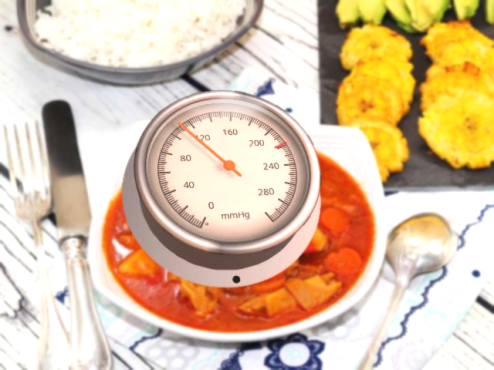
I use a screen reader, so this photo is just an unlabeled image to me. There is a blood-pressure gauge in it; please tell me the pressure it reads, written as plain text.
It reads 110 mmHg
